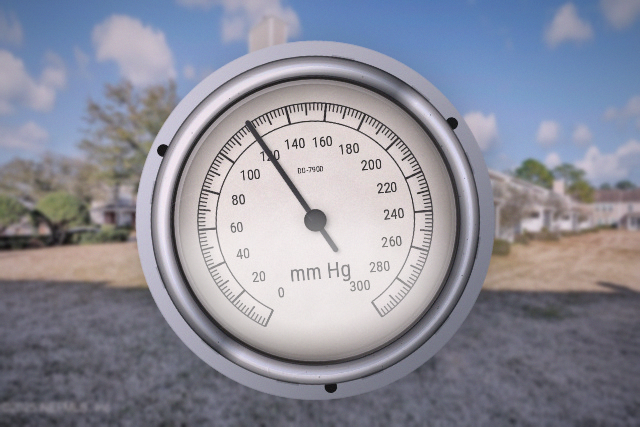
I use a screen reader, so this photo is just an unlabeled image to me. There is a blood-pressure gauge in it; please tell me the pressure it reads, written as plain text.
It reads 120 mmHg
